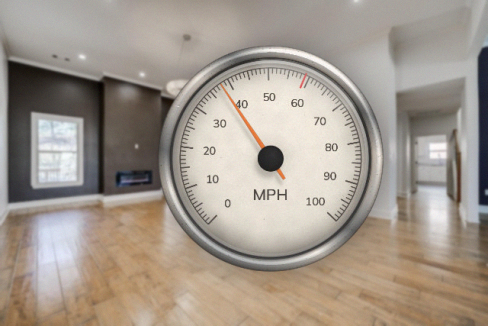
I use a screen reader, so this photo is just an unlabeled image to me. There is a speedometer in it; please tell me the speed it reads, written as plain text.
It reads 38 mph
